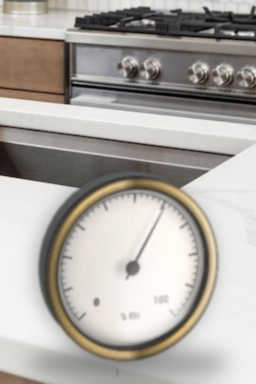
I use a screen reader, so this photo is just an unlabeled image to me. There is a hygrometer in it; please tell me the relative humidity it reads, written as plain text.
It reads 60 %
